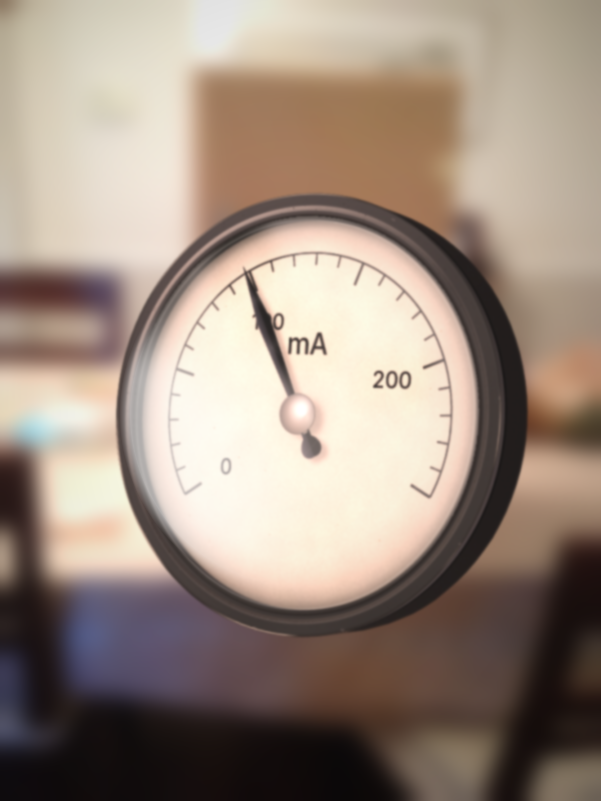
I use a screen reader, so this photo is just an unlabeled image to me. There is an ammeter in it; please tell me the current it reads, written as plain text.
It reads 100 mA
